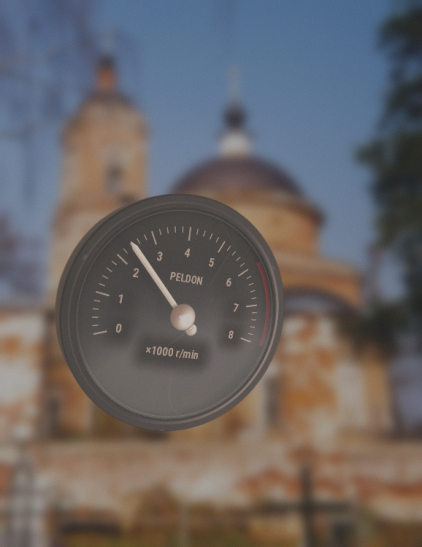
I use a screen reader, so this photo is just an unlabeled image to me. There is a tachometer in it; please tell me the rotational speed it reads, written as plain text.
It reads 2400 rpm
